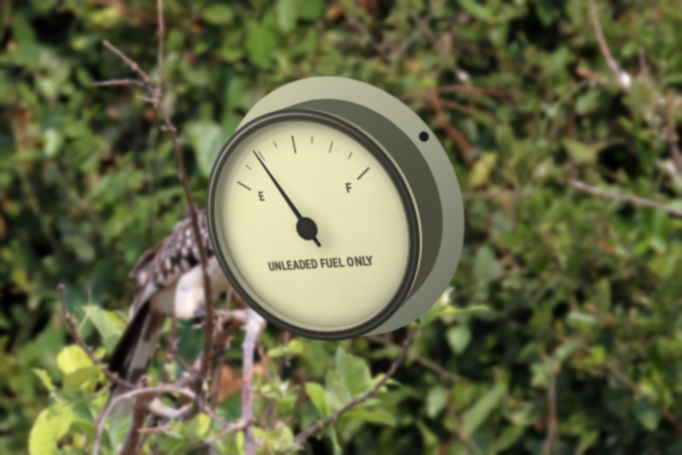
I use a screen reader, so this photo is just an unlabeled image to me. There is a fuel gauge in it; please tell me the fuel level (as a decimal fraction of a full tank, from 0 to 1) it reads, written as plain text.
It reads 0.25
